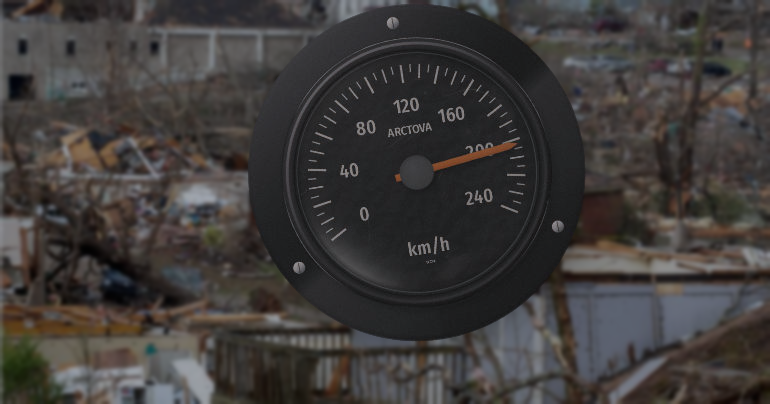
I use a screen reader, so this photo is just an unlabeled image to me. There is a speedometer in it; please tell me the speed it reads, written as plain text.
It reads 202.5 km/h
